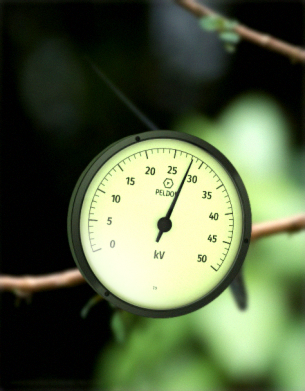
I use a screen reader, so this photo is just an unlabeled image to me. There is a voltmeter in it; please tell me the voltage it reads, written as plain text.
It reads 28 kV
